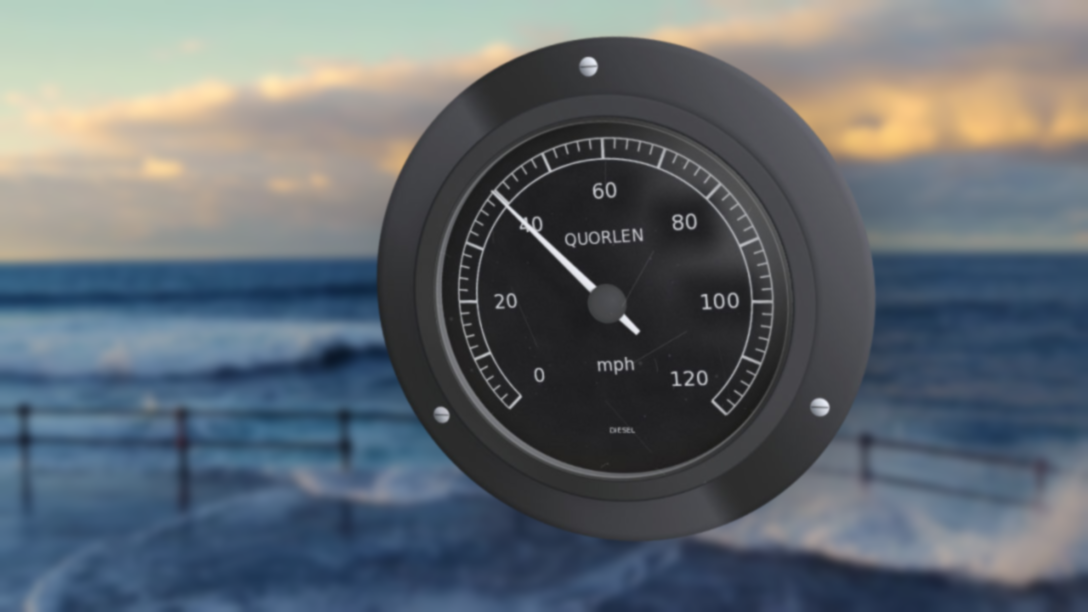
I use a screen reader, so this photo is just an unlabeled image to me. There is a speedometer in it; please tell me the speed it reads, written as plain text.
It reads 40 mph
